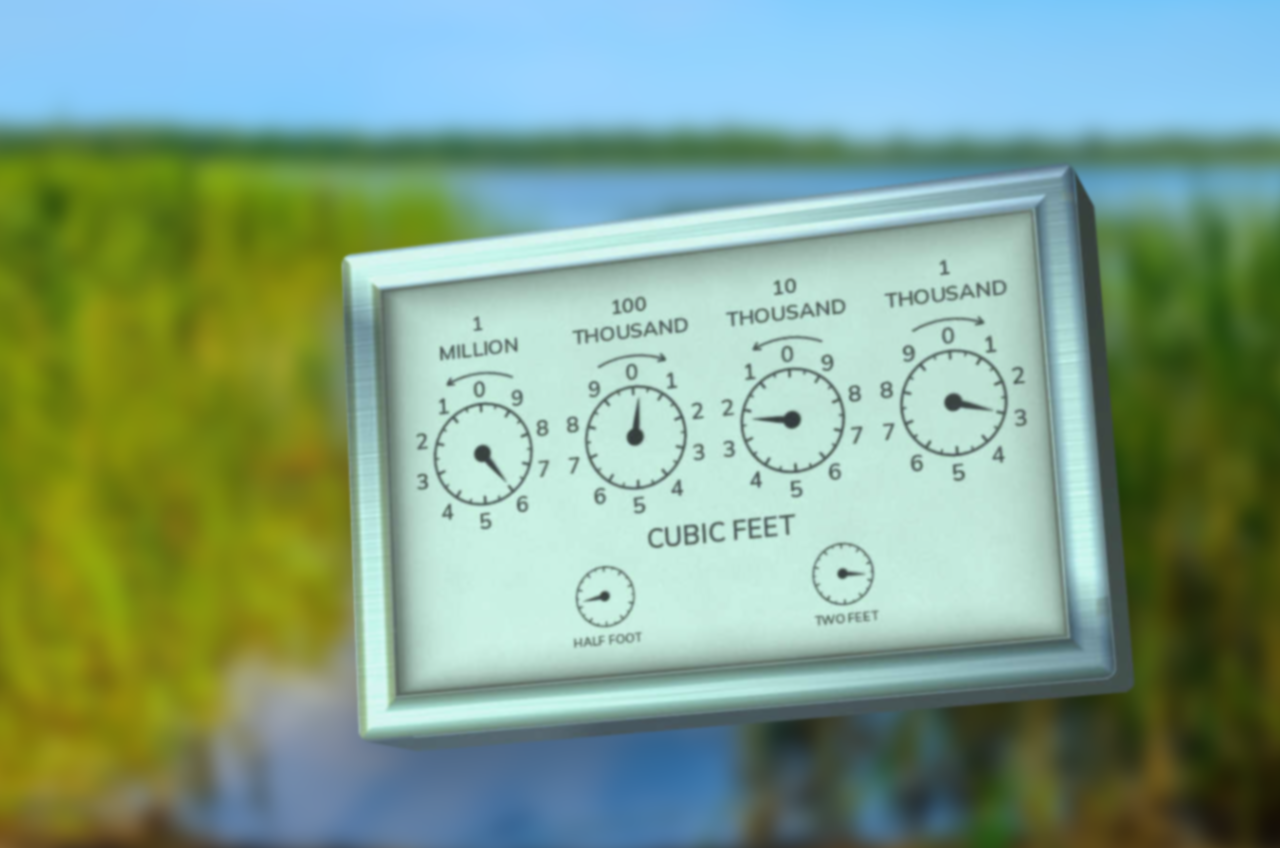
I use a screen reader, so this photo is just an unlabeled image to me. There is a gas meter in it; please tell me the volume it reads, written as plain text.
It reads 602300 ft³
